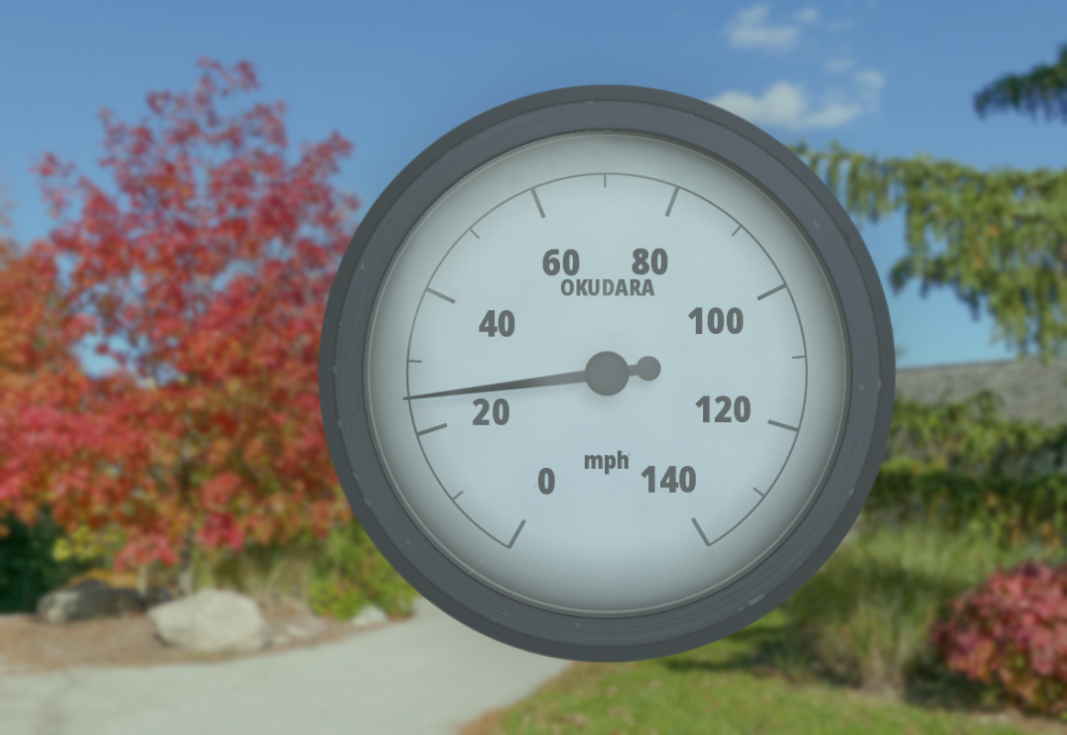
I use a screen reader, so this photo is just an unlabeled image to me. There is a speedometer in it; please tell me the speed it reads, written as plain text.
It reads 25 mph
